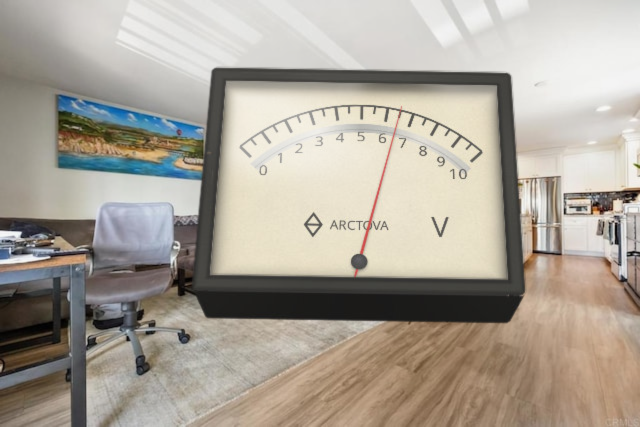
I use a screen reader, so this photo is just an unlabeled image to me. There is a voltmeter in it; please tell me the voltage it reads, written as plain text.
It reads 6.5 V
